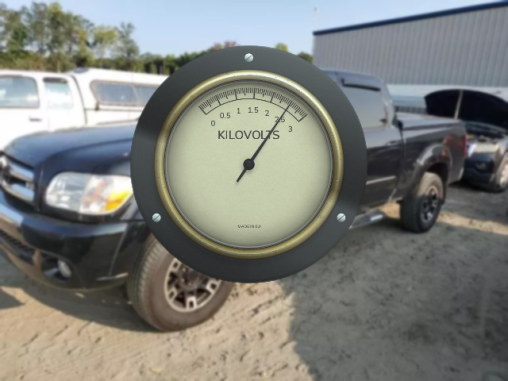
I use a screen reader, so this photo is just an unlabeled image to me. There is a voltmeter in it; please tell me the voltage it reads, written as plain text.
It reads 2.5 kV
